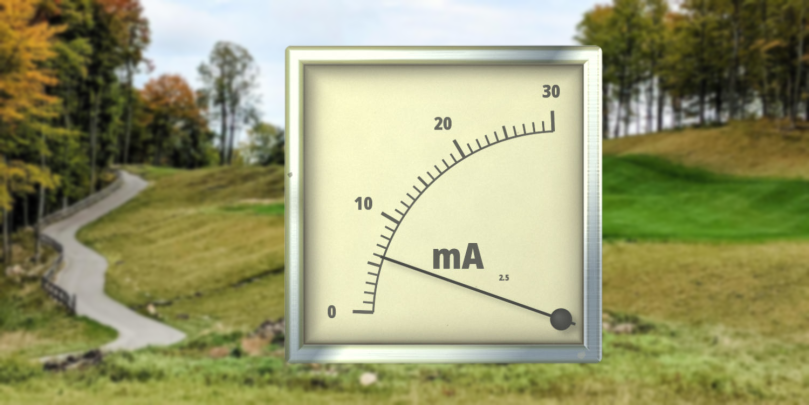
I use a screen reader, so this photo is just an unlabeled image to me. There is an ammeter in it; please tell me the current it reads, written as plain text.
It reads 6 mA
